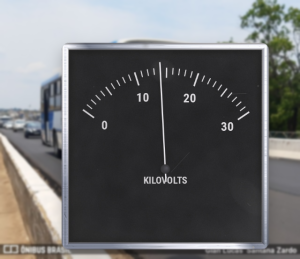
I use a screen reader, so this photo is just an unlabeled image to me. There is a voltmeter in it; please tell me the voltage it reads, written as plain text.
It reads 14 kV
